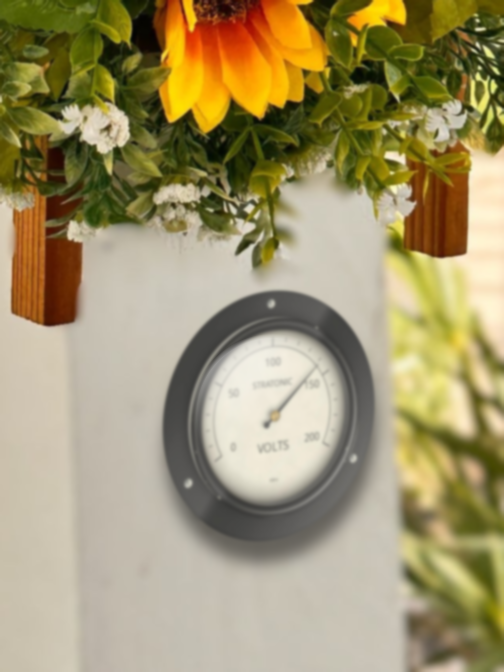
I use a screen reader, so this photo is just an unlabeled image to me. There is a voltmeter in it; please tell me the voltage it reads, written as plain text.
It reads 140 V
